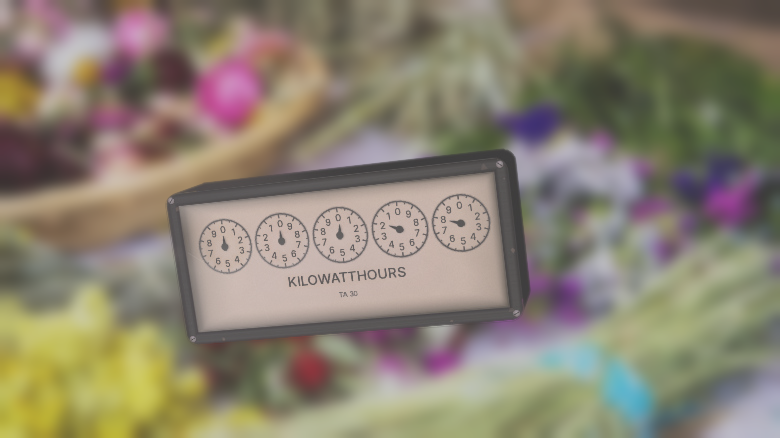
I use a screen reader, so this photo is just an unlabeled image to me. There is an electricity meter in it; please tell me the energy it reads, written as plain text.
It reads 18 kWh
